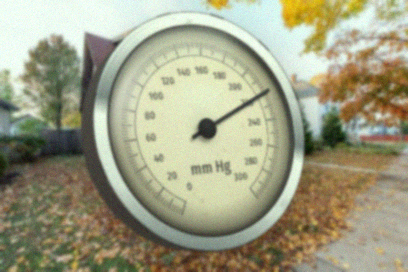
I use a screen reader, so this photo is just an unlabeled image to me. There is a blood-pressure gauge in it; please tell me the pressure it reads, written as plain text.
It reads 220 mmHg
